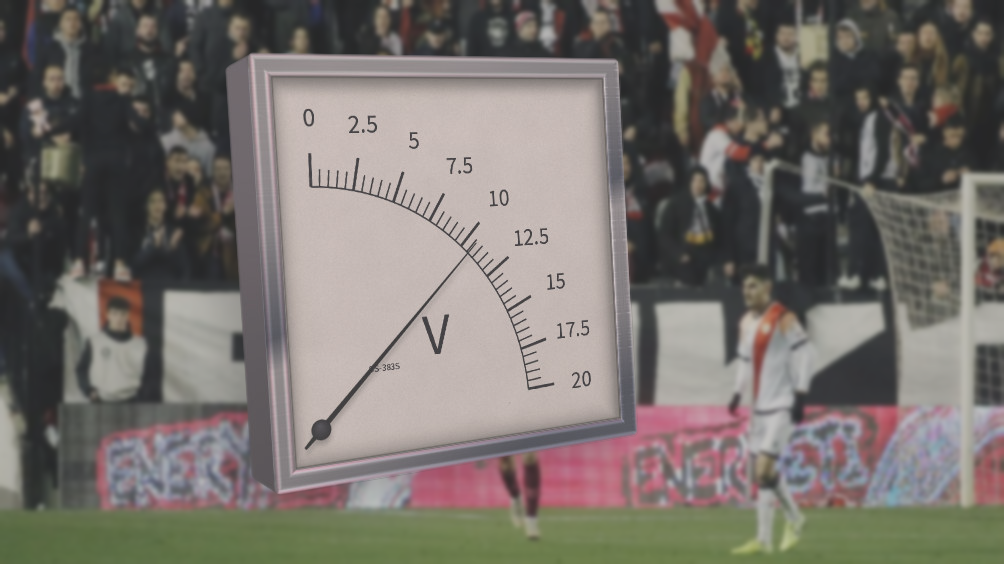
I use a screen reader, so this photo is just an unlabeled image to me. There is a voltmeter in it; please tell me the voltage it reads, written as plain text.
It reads 10.5 V
